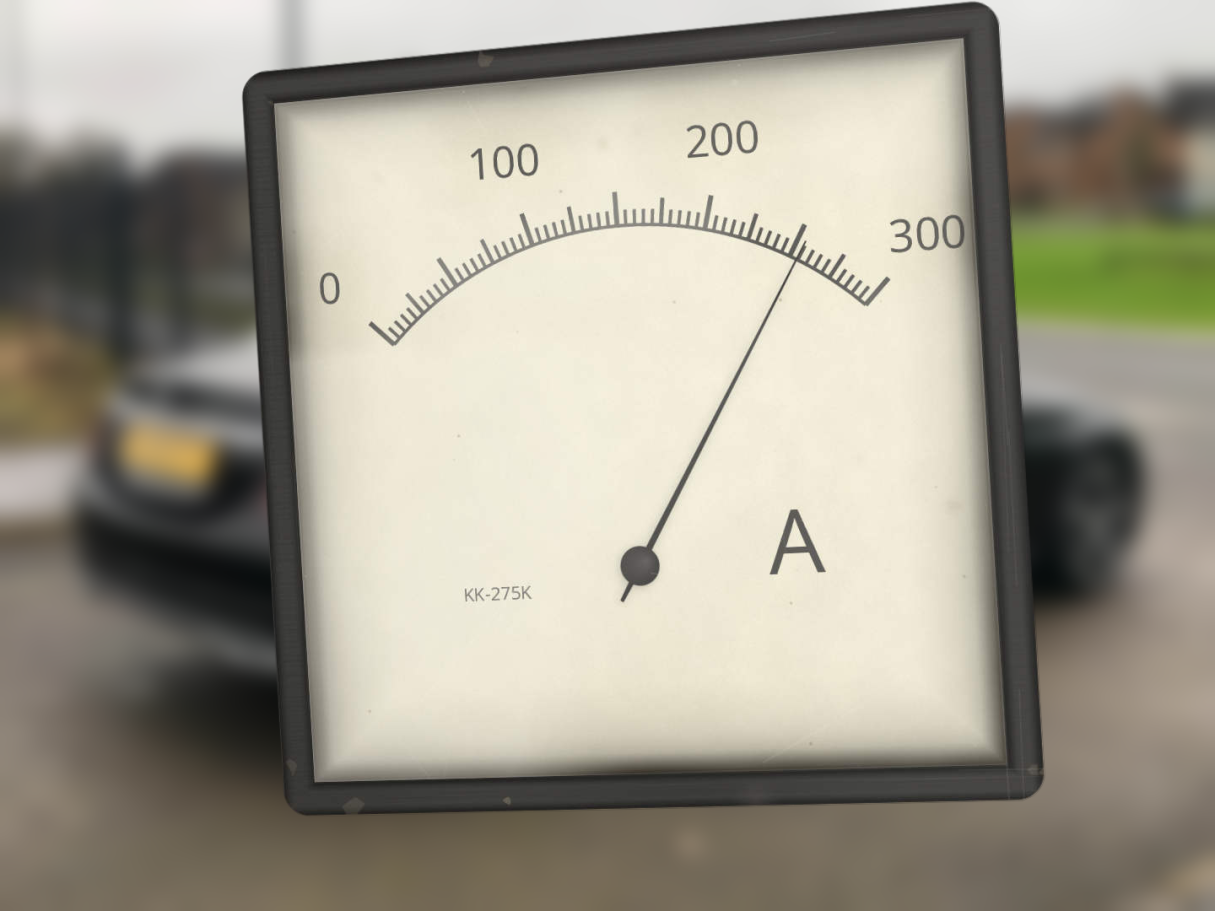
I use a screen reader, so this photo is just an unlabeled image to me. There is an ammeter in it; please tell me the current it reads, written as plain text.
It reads 255 A
